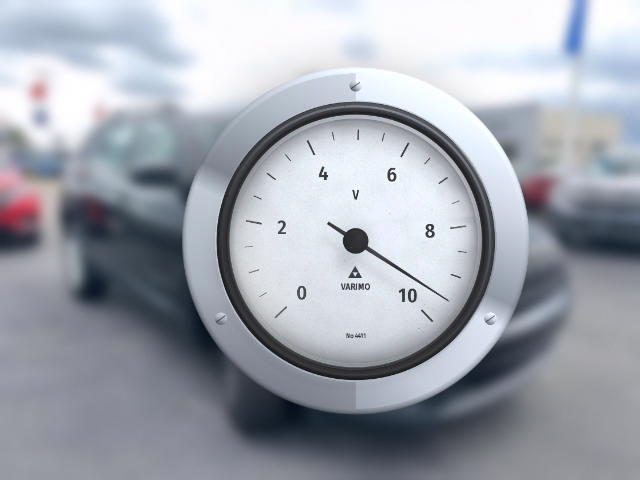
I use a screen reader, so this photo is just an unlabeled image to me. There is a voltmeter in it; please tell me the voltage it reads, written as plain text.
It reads 9.5 V
